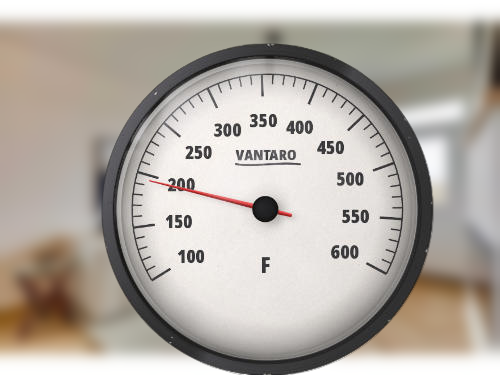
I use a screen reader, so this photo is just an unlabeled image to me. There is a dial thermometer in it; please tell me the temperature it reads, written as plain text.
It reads 195 °F
